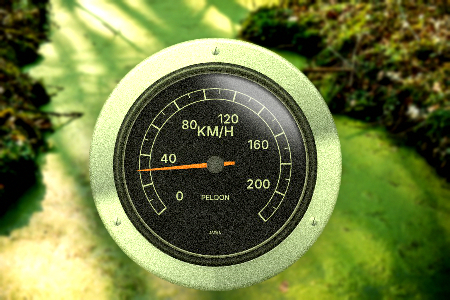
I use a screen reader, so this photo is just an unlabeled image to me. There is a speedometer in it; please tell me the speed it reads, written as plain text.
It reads 30 km/h
